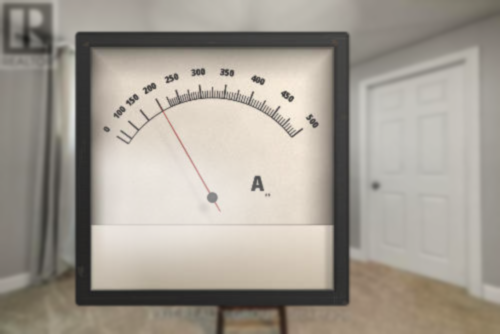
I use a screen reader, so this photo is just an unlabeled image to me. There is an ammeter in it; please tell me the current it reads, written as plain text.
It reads 200 A
